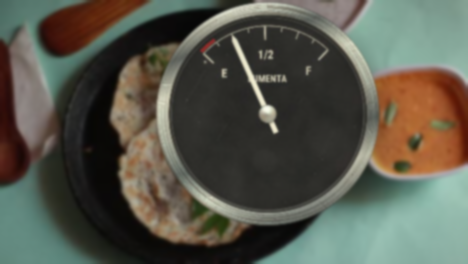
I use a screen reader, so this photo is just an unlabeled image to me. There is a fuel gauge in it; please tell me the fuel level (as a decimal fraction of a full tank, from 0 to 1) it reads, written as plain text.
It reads 0.25
